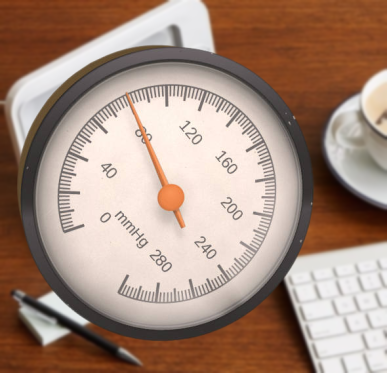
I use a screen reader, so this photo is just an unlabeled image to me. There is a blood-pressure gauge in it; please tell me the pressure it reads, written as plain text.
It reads 80 mmHg
